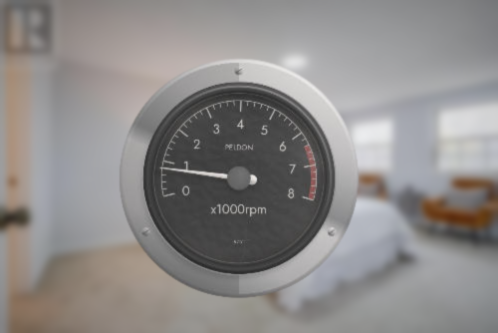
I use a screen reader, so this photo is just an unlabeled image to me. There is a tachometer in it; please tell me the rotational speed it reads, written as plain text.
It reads 800 rpm
